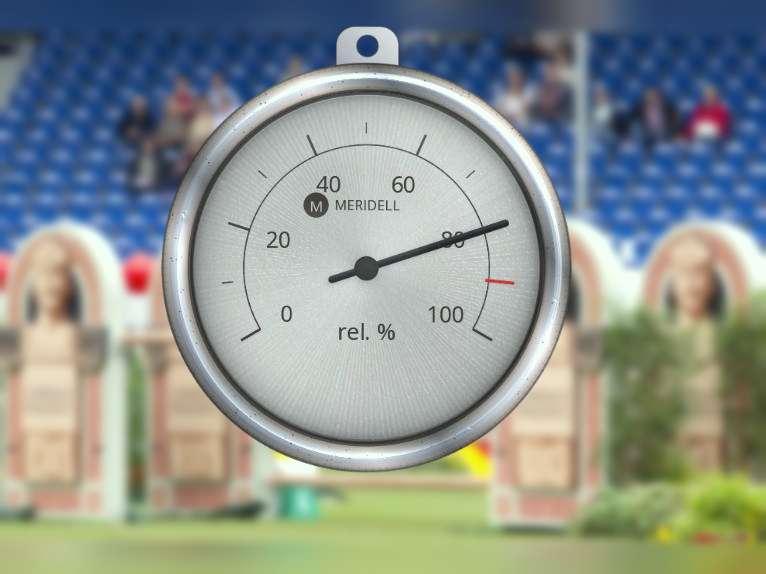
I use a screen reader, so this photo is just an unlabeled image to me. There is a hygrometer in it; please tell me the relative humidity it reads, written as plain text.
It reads 80 %
